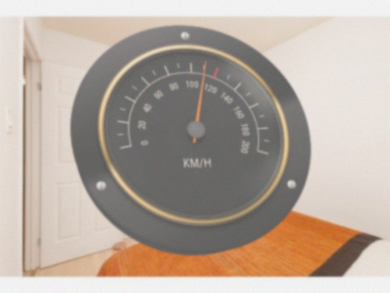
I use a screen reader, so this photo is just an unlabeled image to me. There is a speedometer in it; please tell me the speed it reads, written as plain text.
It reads 110 km/h
